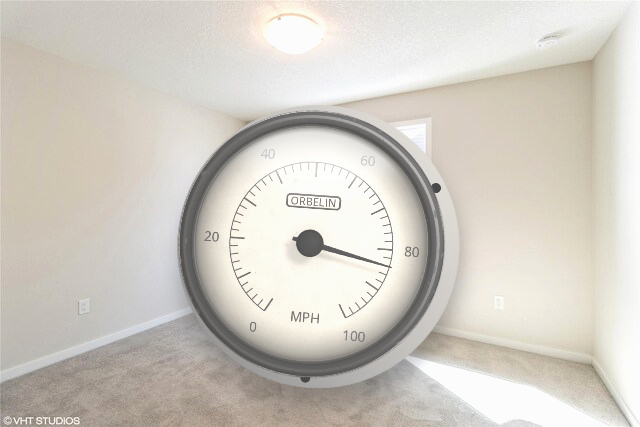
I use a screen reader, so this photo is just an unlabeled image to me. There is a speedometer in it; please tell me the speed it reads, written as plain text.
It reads 84 mph
